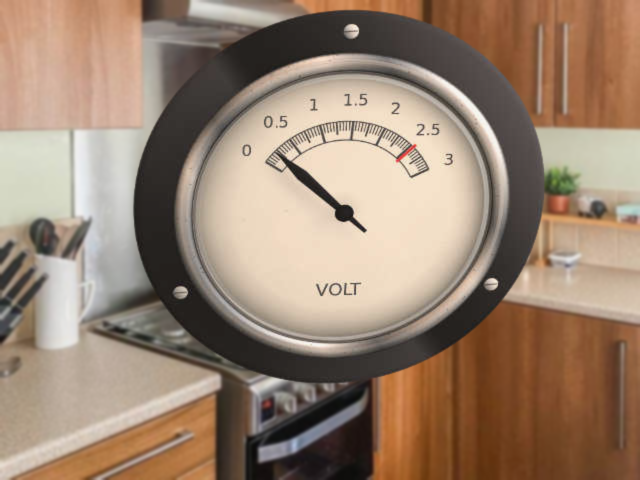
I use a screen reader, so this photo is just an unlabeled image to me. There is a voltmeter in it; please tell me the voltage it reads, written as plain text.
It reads 0.25 V
